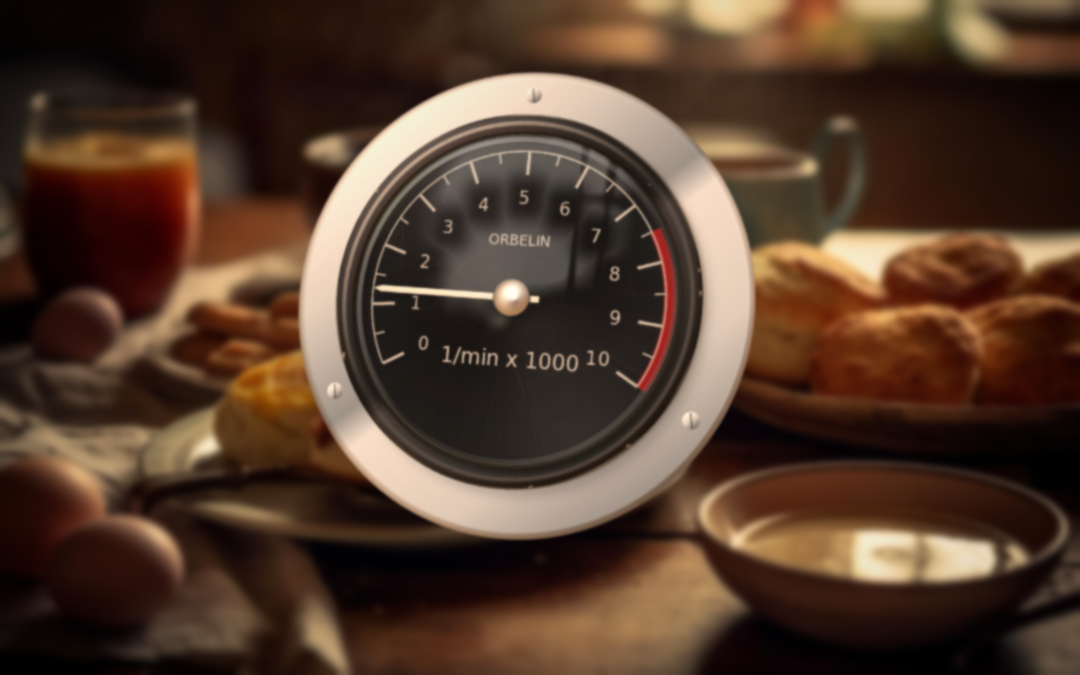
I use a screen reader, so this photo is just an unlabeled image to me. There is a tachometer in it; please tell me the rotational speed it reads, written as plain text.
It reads 1250 rpm
